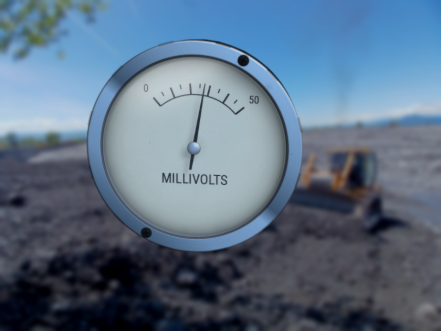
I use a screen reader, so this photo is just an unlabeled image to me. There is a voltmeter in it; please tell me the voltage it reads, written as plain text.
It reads 27.5 mV
